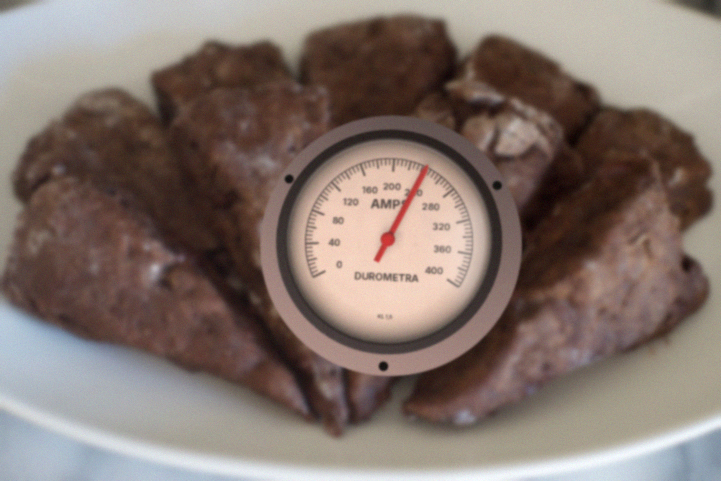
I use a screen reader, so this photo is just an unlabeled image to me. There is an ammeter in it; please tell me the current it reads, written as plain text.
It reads 240 A
